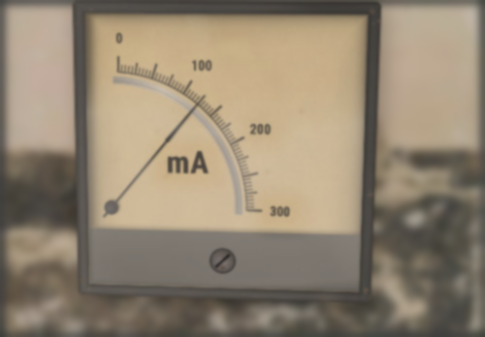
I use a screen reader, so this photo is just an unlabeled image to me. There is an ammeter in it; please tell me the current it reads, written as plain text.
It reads 125 mA
